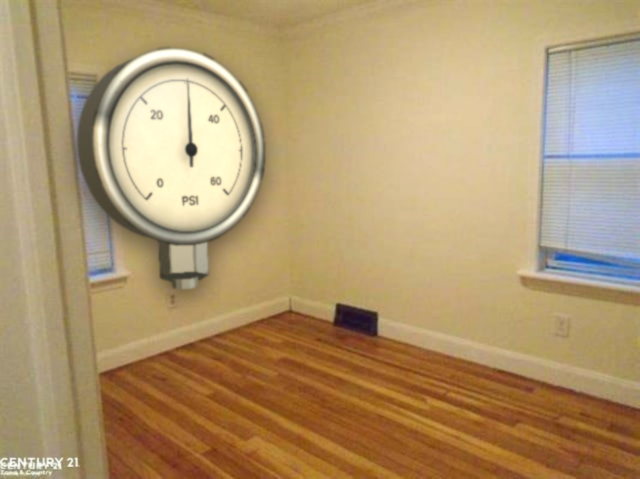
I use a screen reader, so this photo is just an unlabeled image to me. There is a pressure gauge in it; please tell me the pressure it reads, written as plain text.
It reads 30 psi
